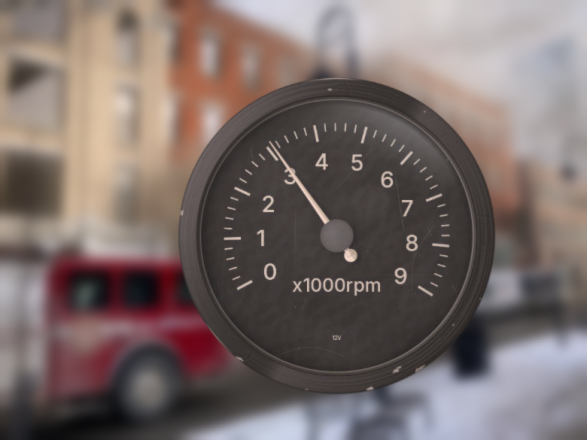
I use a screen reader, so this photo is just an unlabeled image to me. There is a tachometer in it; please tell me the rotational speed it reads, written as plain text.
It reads 3100 rpm
